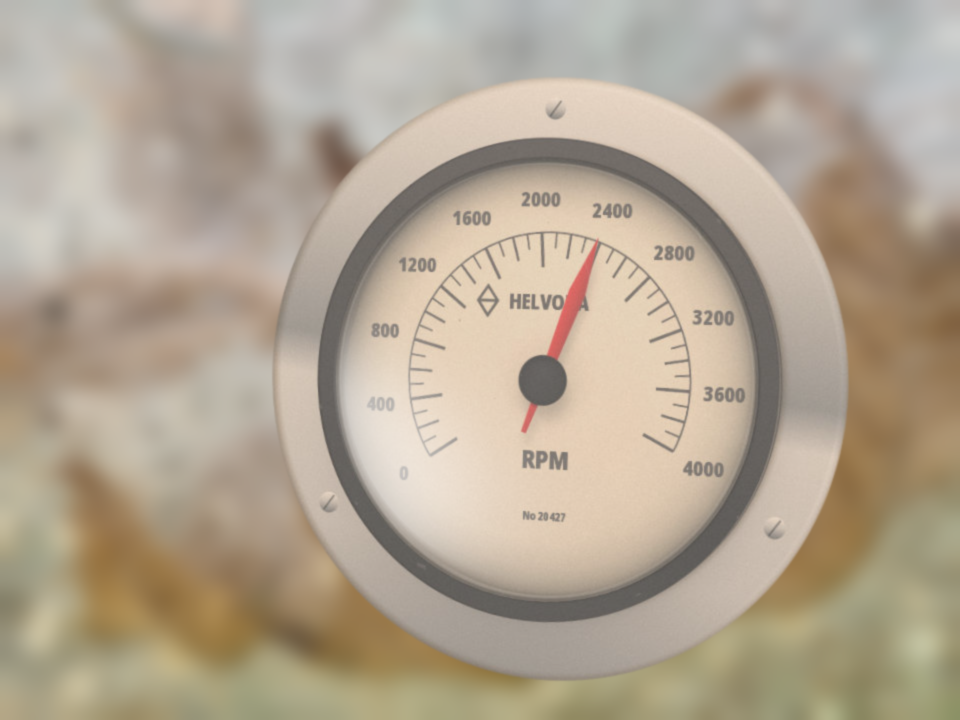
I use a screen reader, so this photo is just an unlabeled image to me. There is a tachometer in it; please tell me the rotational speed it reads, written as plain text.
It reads 2400 rpm
